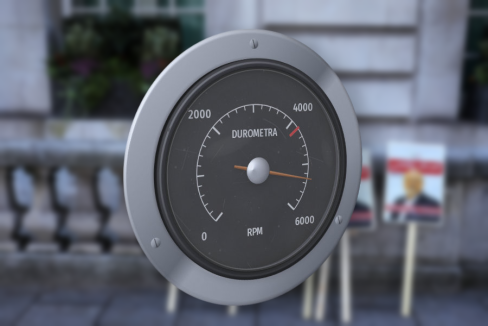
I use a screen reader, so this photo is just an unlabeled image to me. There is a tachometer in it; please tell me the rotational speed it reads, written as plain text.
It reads 5300 rpm
